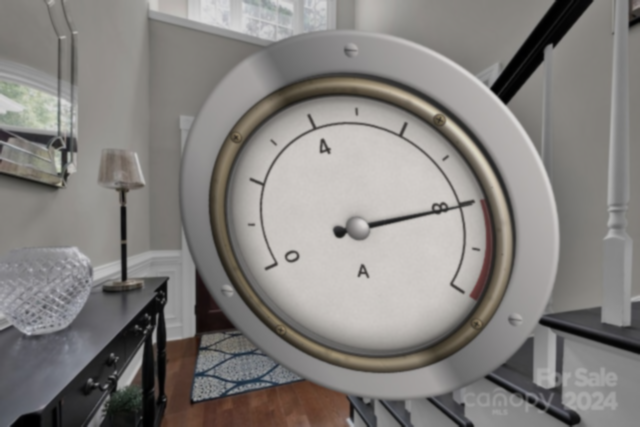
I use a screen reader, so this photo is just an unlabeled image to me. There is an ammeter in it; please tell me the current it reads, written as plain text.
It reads 8 A
